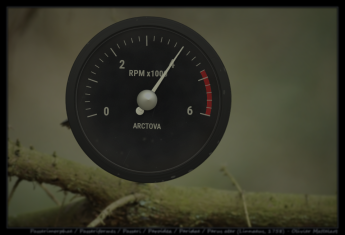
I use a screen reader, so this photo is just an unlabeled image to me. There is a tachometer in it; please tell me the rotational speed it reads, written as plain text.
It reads 4000 rpm
